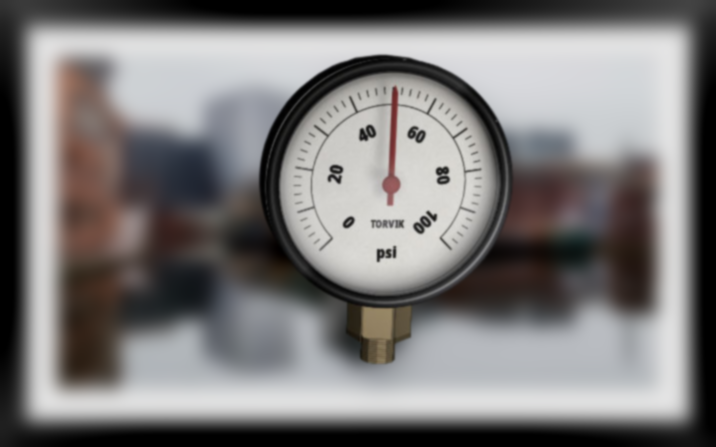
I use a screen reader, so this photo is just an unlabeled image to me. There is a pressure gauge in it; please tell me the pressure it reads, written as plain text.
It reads 50 psi
